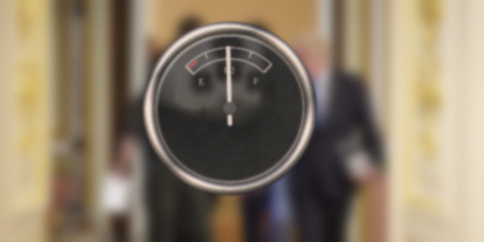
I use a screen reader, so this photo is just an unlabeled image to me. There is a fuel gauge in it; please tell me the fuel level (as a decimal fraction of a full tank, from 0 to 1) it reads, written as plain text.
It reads 0.5
